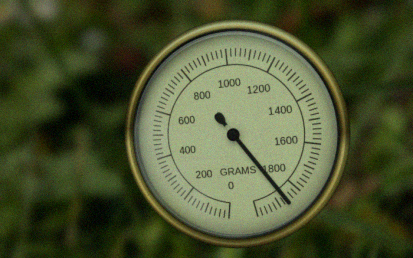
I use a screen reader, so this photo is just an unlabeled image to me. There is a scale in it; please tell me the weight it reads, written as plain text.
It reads 1860 g
